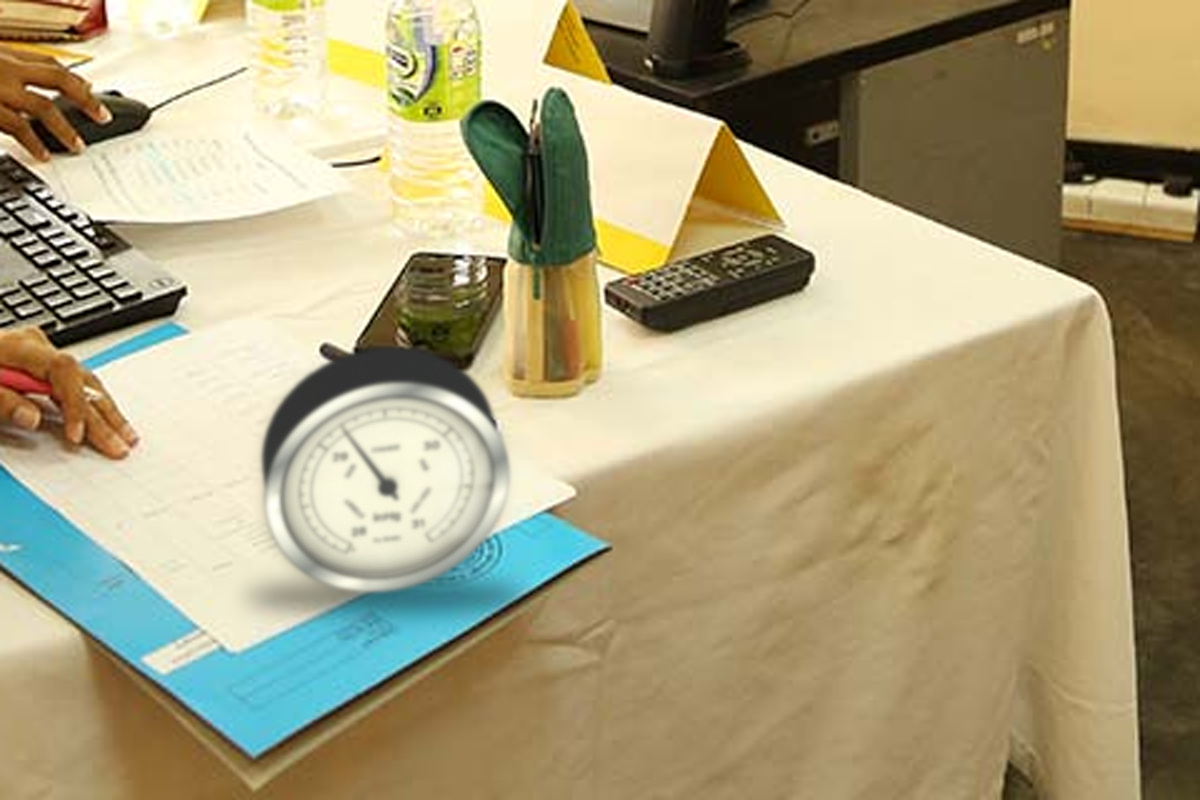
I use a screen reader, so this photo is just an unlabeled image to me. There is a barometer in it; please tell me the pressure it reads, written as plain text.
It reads 29.2 inHg
